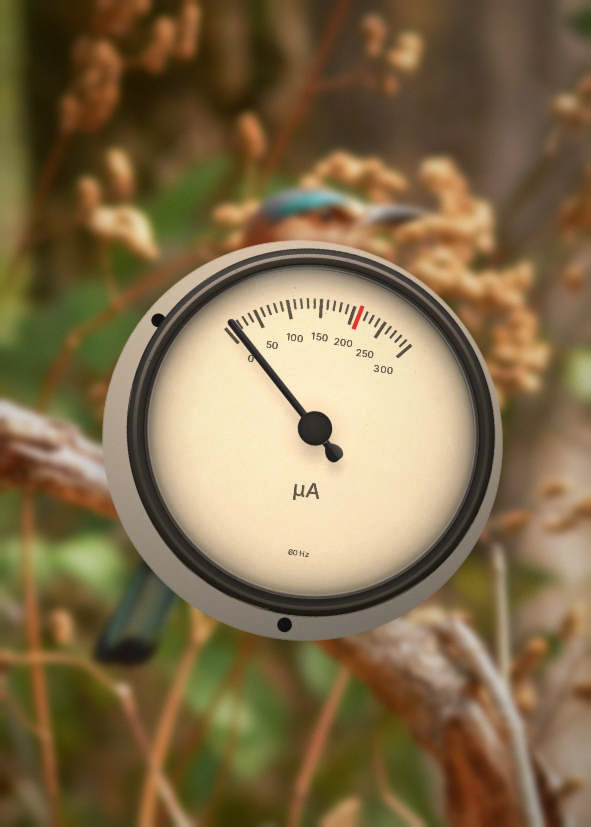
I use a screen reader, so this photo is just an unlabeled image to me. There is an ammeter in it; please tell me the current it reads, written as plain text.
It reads 10 µA
